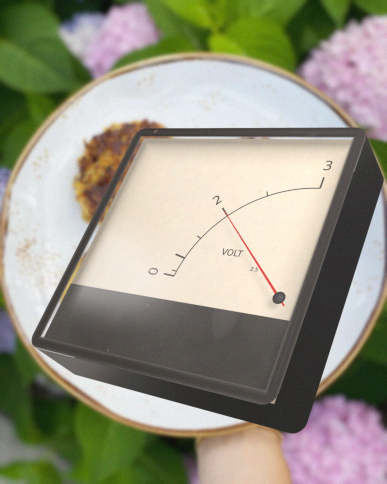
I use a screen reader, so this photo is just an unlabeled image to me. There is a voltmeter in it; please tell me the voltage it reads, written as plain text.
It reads 2 V
